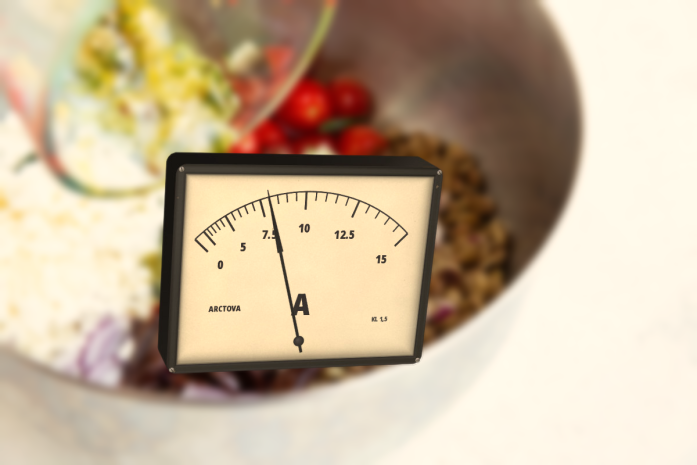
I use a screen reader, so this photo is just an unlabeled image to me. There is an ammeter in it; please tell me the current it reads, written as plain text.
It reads 8 A
